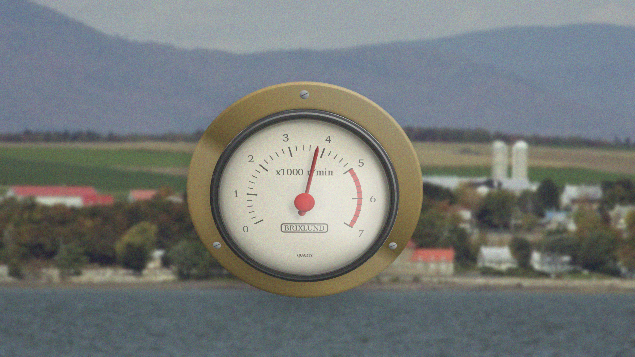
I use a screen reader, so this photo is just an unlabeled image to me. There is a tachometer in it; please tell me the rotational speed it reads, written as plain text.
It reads 3800 rpm
